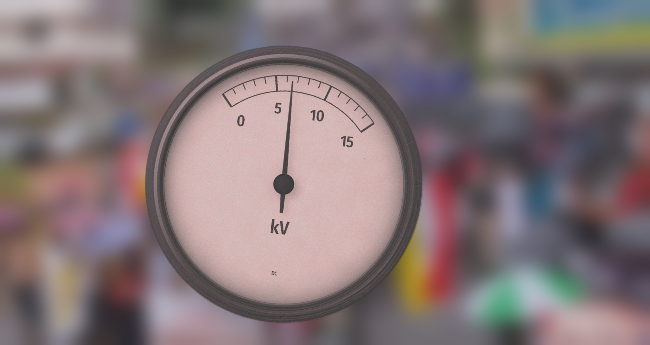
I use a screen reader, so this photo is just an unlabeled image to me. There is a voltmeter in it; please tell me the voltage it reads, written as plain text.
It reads 6.5 kV
